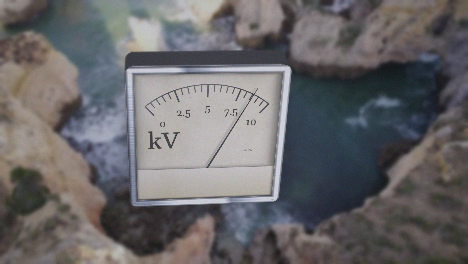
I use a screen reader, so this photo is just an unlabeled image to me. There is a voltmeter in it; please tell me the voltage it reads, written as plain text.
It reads 8.5 kV
